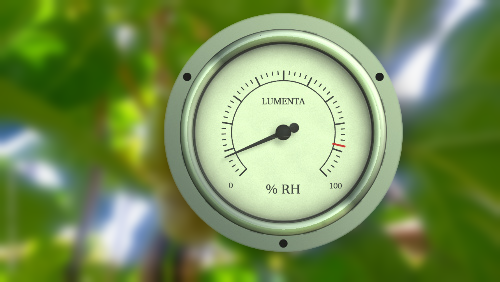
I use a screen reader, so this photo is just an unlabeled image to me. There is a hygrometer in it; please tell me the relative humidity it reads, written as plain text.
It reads 8 %
